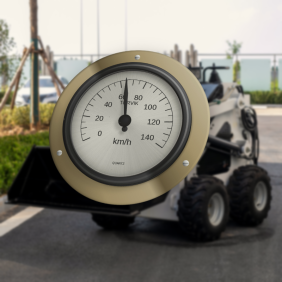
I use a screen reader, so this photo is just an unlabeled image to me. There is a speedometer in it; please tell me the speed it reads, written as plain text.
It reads 65 km/h
